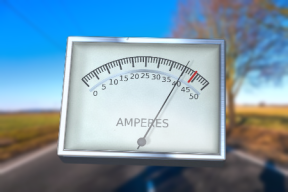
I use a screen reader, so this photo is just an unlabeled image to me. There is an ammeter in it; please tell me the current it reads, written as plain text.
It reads 40 A
